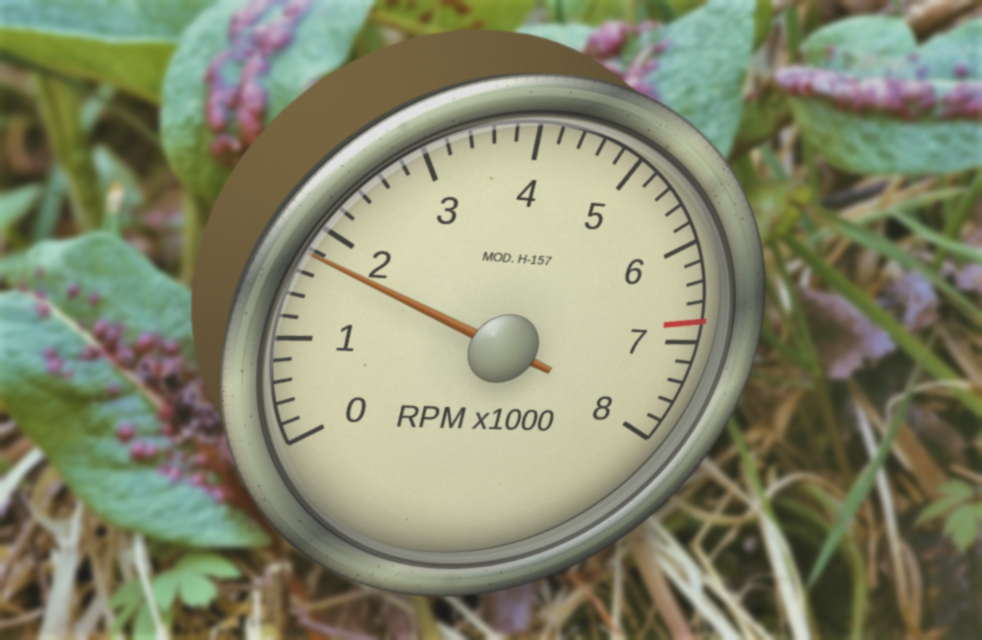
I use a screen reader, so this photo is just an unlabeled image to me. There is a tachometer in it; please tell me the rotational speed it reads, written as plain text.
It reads 1800 rpm
